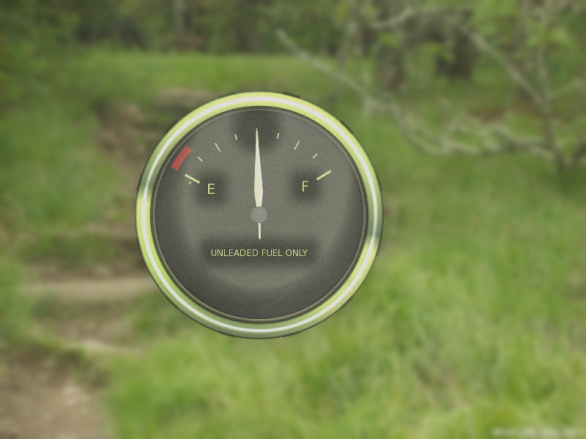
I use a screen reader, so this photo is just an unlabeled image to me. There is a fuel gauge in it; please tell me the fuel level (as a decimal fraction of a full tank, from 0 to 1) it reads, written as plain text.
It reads 0.5
